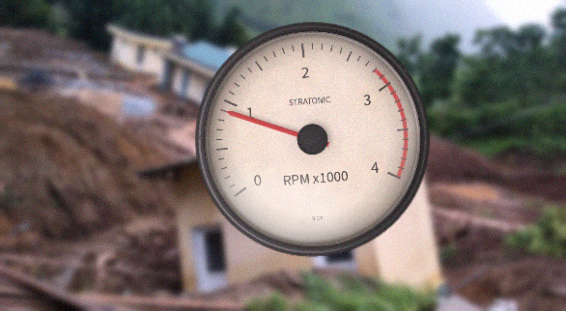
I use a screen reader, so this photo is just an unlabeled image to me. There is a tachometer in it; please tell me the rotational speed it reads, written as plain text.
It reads 900 rpm
